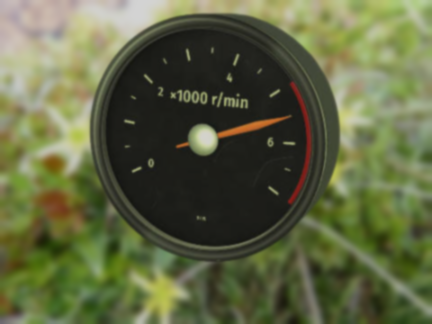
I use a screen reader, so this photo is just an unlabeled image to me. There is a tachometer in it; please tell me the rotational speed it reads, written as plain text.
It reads 5500 rpm
